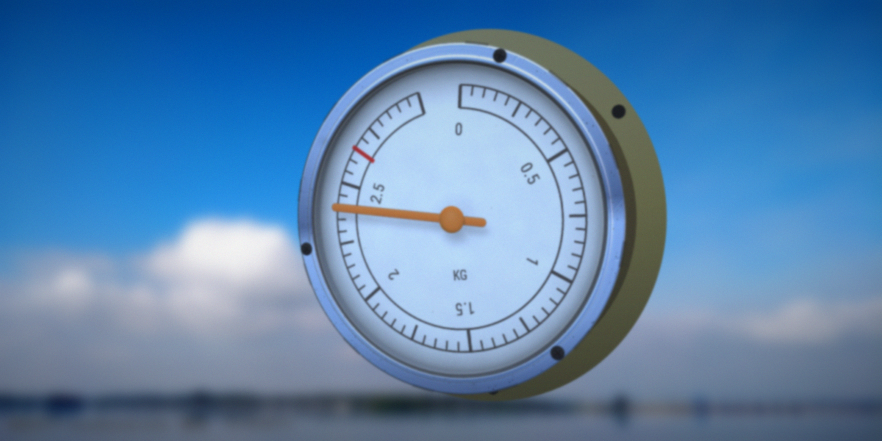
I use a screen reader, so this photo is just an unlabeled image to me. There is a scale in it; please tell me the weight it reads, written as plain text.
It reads 2.4 kg
